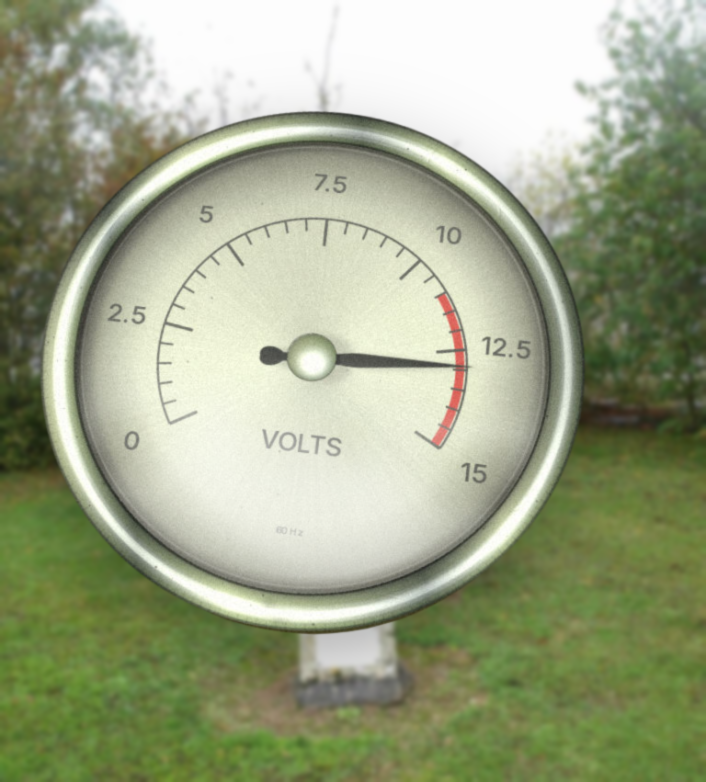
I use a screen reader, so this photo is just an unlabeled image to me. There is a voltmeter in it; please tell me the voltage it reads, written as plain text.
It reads 13 V
